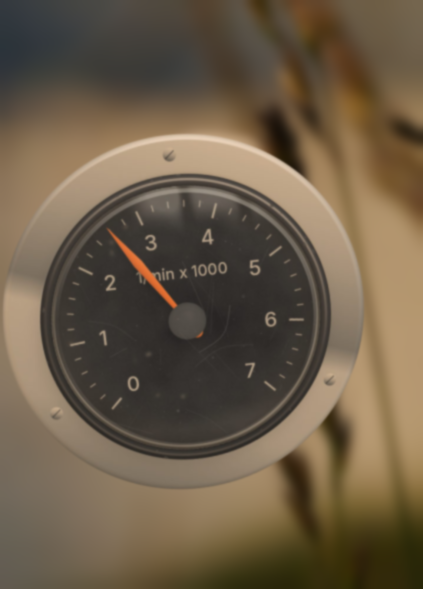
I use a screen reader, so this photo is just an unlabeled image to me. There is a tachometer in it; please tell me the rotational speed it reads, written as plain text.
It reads 2600 rpm
